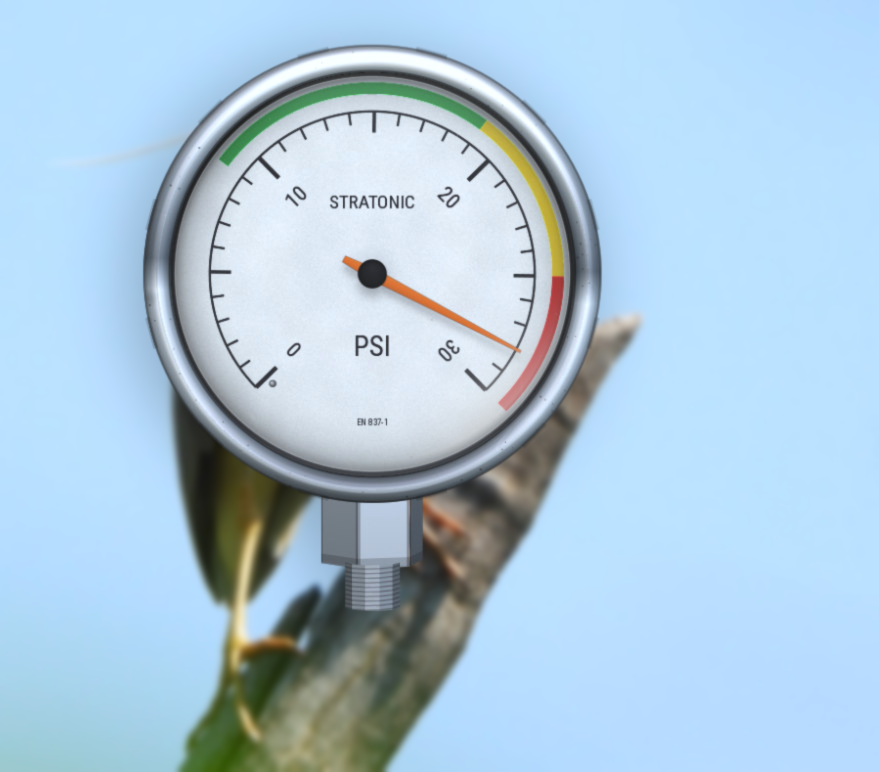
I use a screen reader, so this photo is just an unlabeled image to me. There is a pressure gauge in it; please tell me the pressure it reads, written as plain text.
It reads 28 psi
